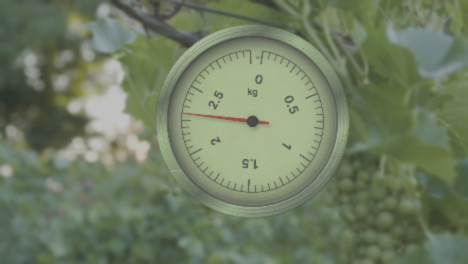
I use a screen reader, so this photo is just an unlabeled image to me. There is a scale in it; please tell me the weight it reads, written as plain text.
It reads 2.3 kg
